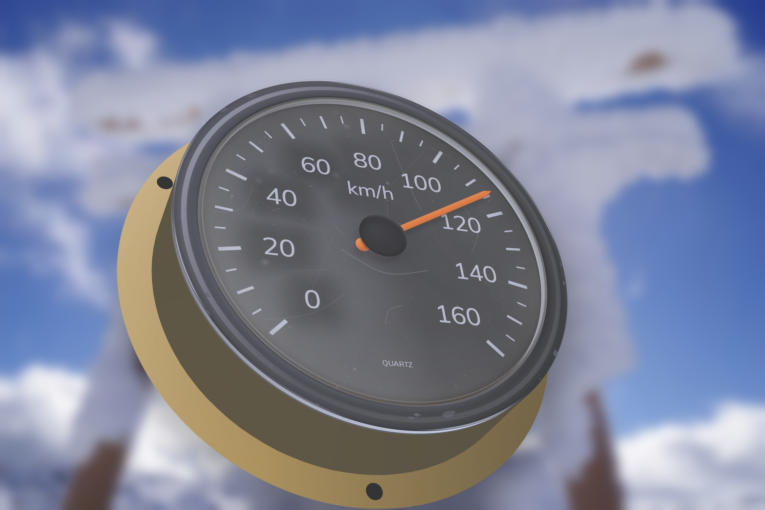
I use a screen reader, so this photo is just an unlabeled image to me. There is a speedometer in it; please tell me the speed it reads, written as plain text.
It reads 115 km/h
